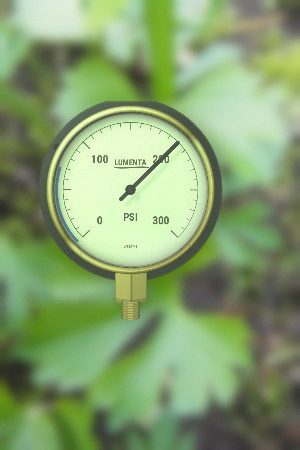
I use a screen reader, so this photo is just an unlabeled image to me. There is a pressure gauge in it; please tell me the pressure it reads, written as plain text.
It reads 200 psi
